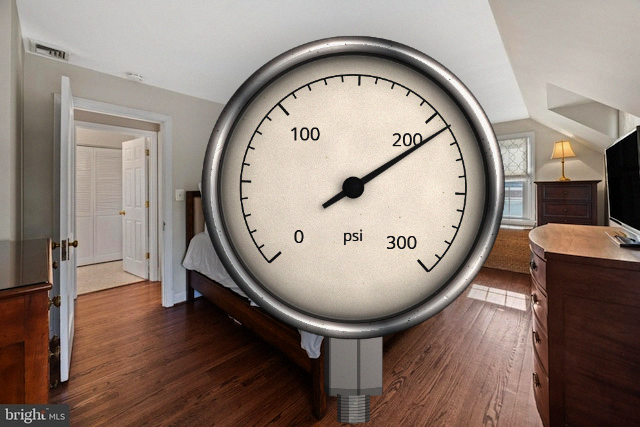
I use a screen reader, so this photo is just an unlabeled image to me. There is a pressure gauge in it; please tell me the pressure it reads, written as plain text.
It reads 210 psi
